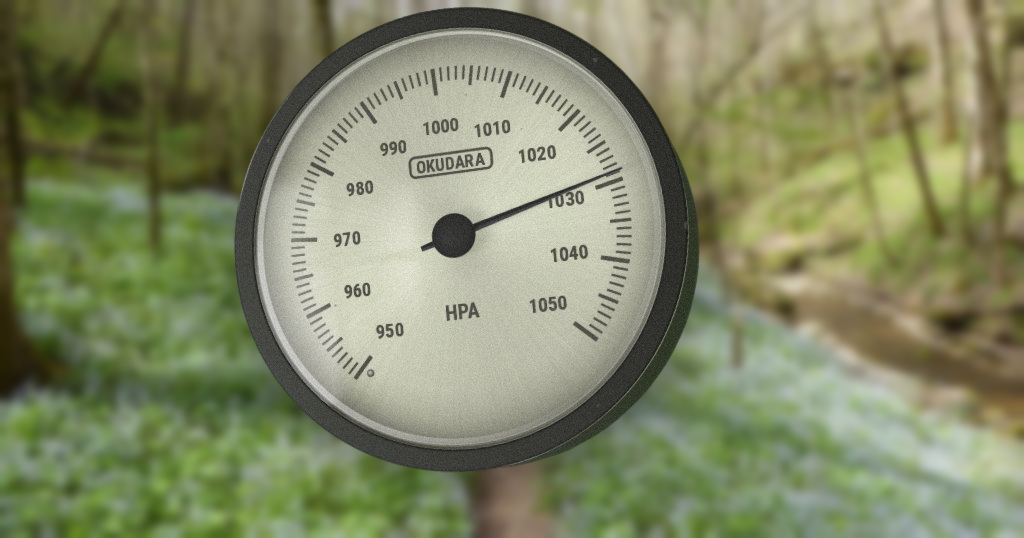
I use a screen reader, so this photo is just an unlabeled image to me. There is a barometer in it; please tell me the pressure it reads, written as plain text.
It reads 1029 hPa
